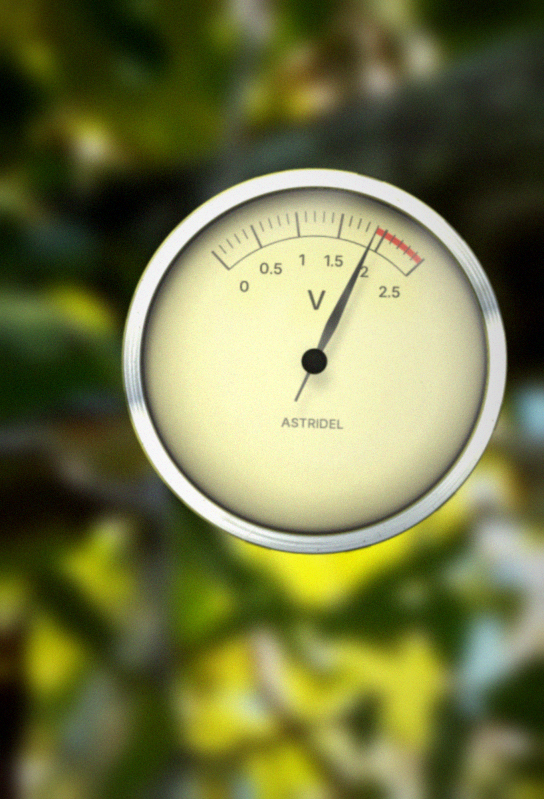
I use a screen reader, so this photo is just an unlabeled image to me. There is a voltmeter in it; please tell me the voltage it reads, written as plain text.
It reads 1.9 V
